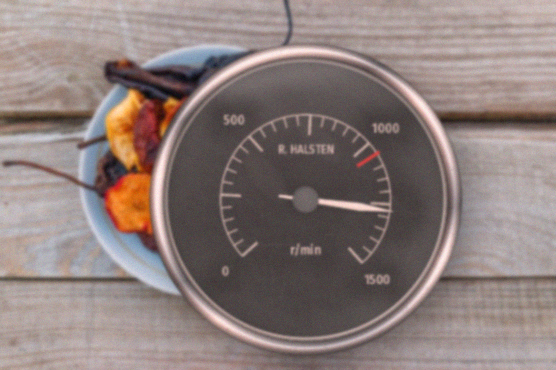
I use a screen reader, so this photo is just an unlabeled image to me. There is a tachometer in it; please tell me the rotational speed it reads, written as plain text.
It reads 1275 rpm
